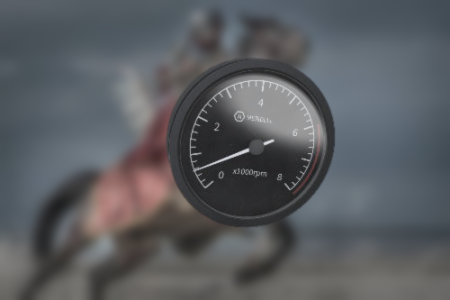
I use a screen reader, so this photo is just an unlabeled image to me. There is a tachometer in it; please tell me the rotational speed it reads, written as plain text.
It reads 600 rpm
